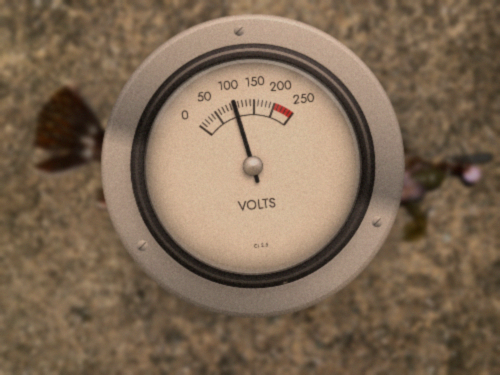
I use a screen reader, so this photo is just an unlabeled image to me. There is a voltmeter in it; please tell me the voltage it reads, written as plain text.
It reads 100 V
